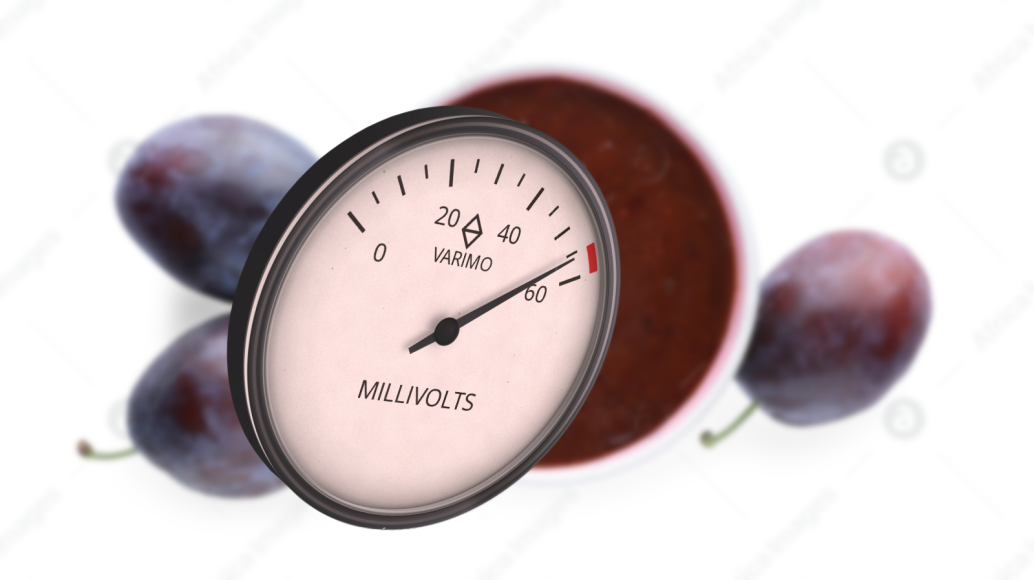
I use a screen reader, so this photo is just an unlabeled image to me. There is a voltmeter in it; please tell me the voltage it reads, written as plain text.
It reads 55 mV
